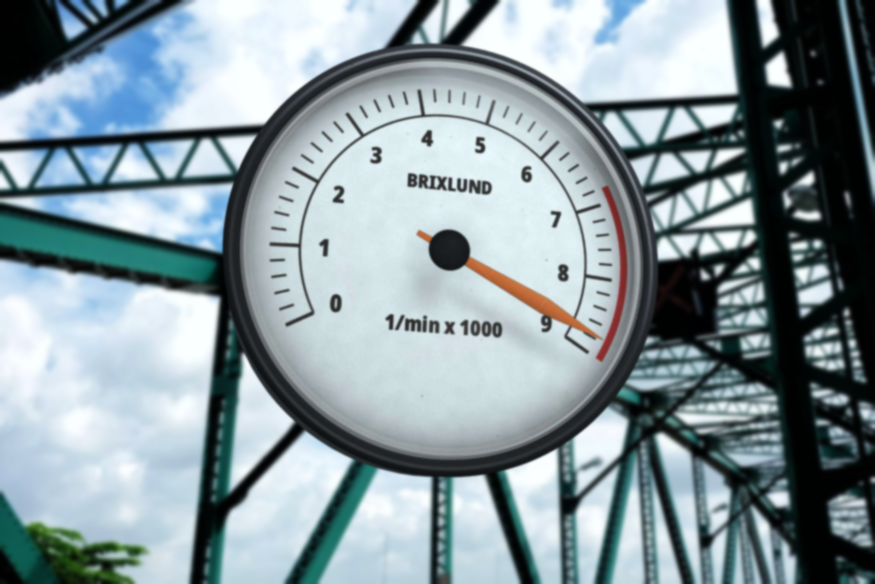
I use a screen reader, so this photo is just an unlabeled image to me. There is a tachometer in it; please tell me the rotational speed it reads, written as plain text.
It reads 8800 rpm
